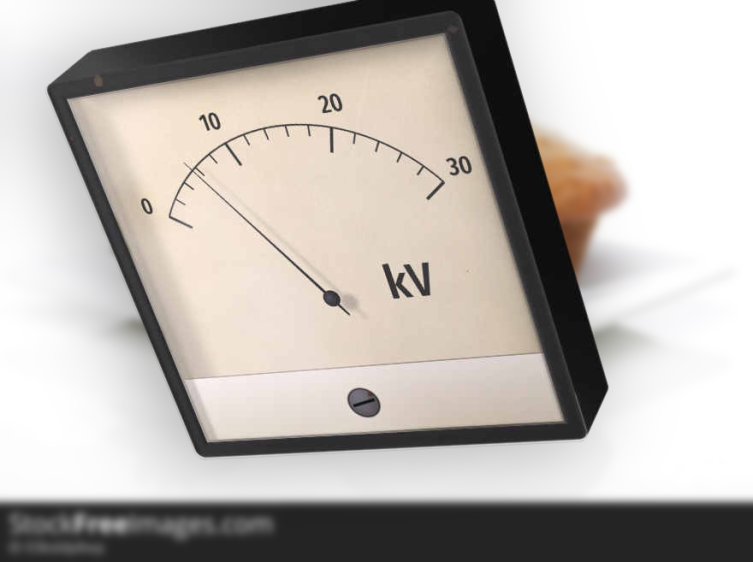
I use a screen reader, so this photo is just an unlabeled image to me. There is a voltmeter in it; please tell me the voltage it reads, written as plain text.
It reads 6 kV
